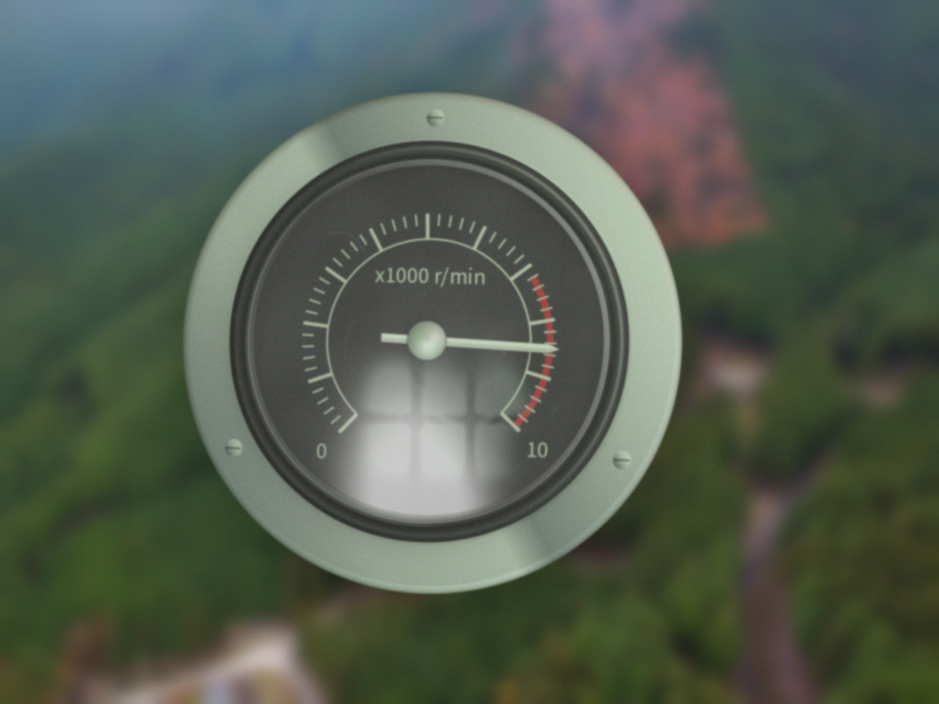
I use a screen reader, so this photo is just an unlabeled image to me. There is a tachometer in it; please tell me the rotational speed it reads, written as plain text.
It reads 8500 rpm
